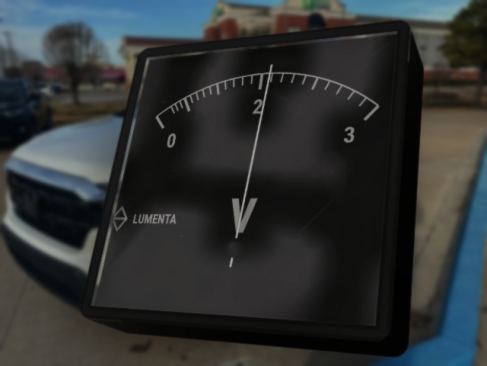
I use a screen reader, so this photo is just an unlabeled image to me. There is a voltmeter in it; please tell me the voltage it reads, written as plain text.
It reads 2.1 V
